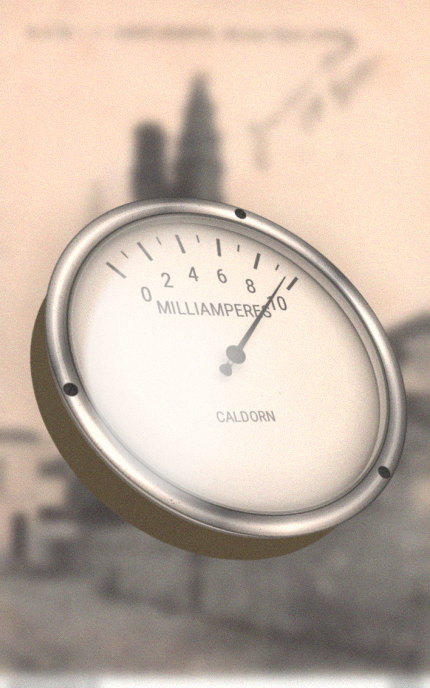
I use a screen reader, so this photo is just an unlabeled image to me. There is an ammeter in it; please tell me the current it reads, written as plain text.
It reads 9.5 mA
